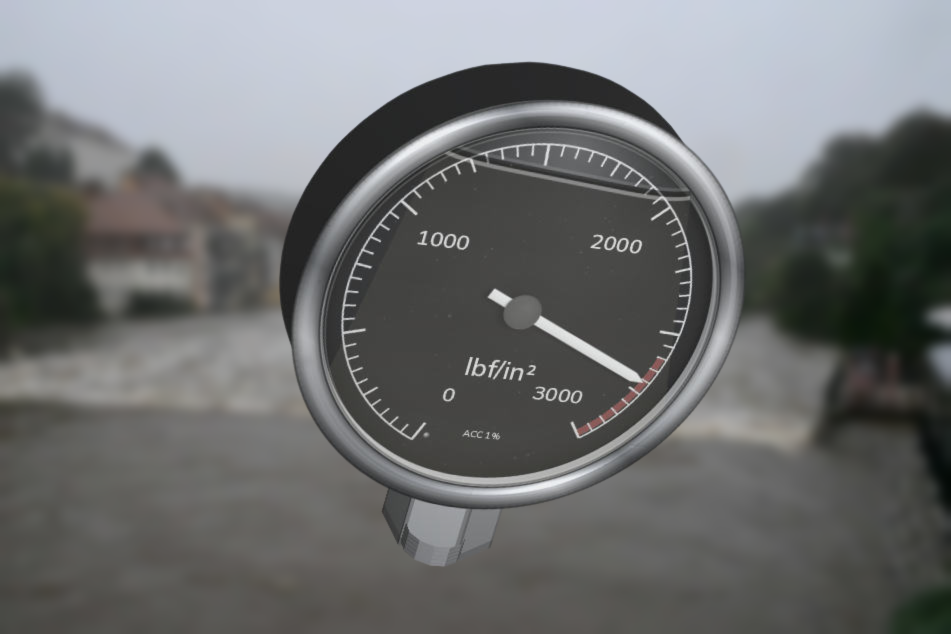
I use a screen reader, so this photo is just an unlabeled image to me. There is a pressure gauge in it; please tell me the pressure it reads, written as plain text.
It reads 2700 psi
